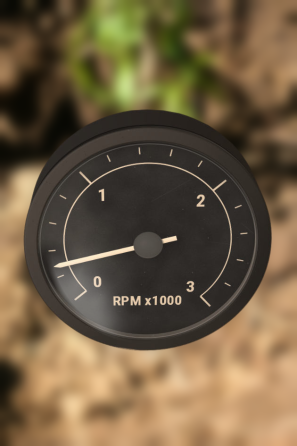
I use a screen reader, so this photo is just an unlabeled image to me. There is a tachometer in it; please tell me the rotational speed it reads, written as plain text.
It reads 300 rpm
